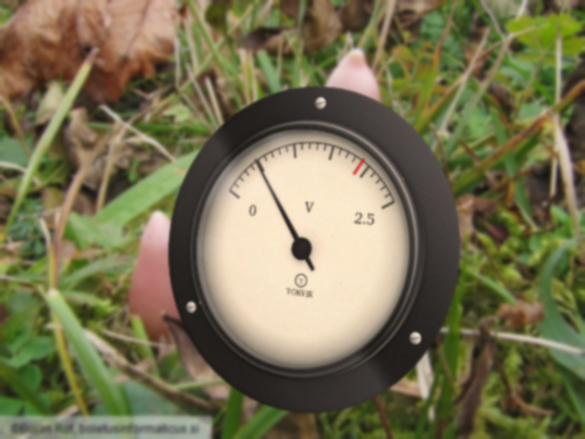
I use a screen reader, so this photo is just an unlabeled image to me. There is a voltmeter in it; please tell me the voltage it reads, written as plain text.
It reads 0.5 V
